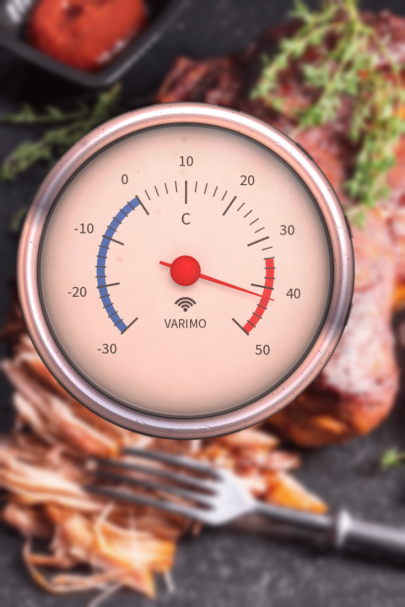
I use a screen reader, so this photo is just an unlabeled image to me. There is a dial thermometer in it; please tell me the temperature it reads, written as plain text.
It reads 42 °C
